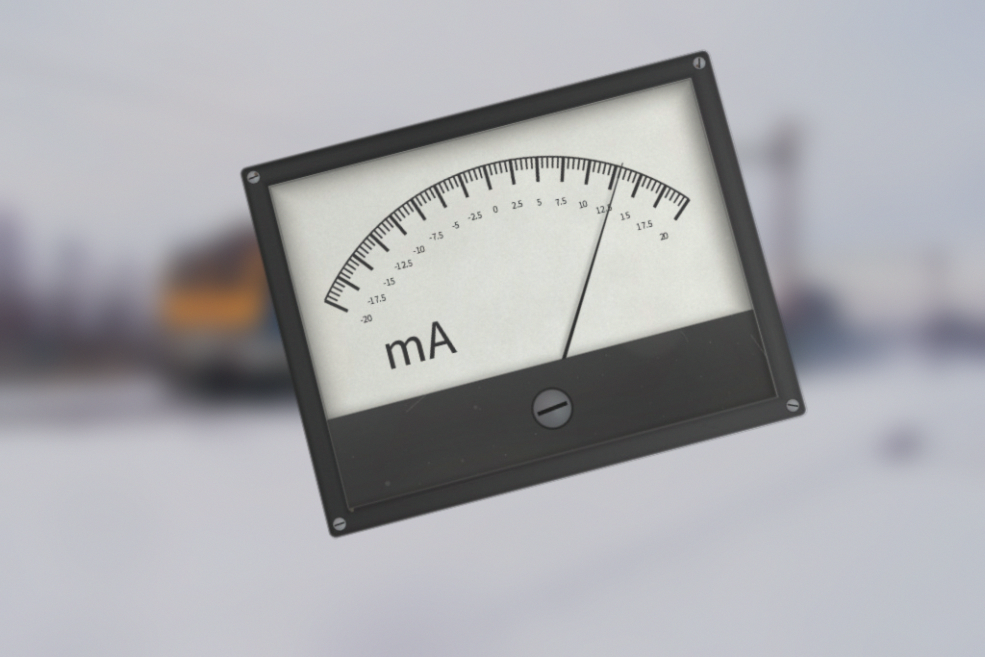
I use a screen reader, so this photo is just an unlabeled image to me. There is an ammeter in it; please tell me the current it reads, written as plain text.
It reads 13 mA
